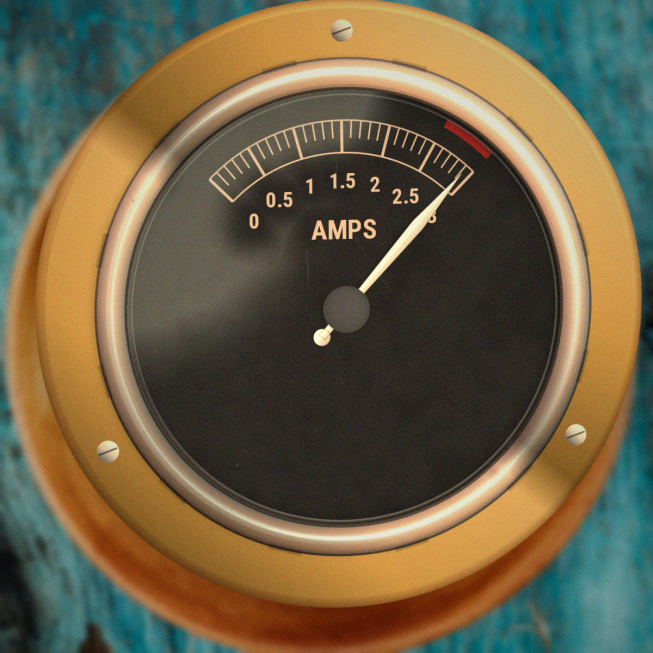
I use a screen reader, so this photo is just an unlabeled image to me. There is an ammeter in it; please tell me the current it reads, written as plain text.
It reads 2.9 A
